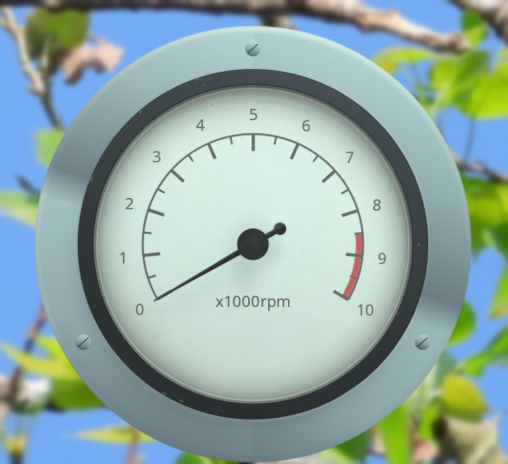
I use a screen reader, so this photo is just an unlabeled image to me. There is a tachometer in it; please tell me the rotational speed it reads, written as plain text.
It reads 0 rpm
